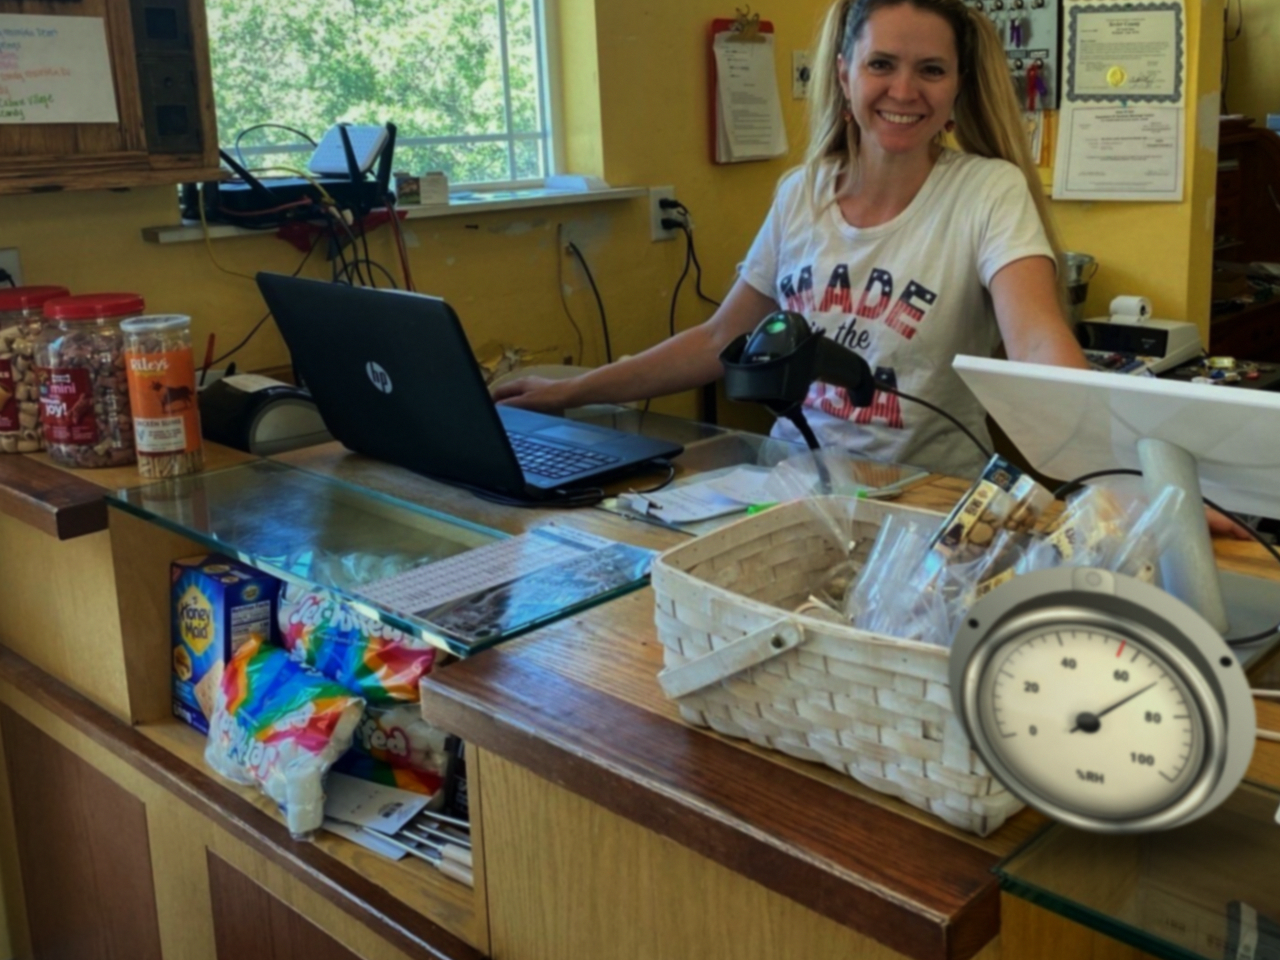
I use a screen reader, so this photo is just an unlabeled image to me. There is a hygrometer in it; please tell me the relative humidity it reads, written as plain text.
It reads 68 %
